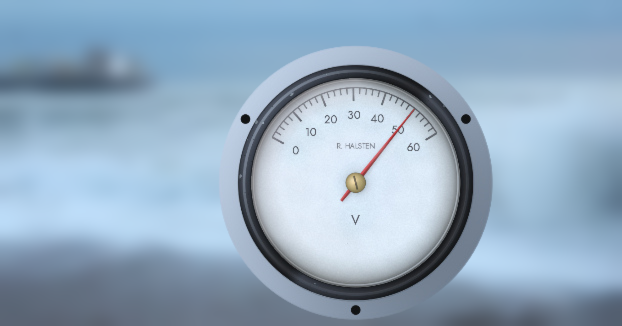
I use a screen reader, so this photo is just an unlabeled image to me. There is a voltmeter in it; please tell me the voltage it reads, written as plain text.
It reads 50 V
